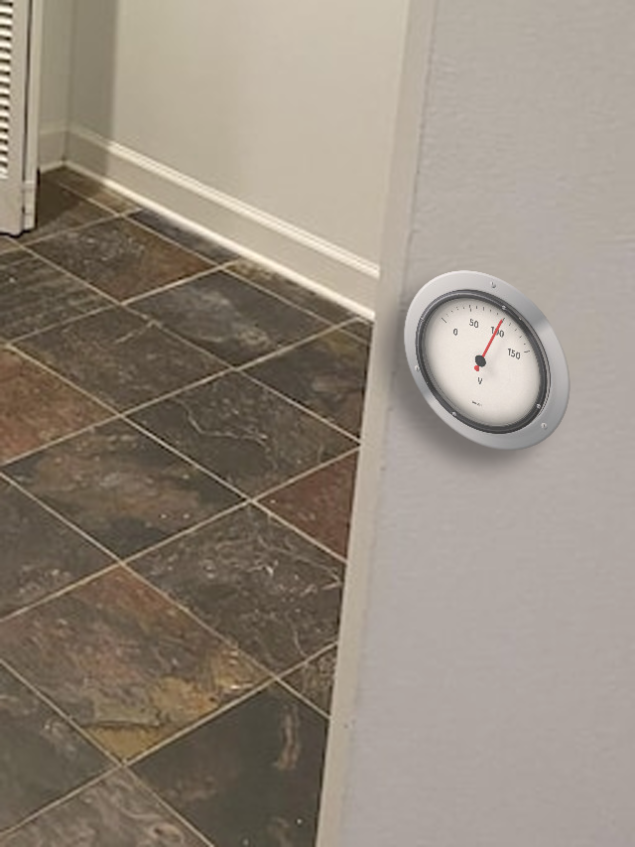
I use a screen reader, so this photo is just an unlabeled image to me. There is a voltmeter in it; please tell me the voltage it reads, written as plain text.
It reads 100 V
